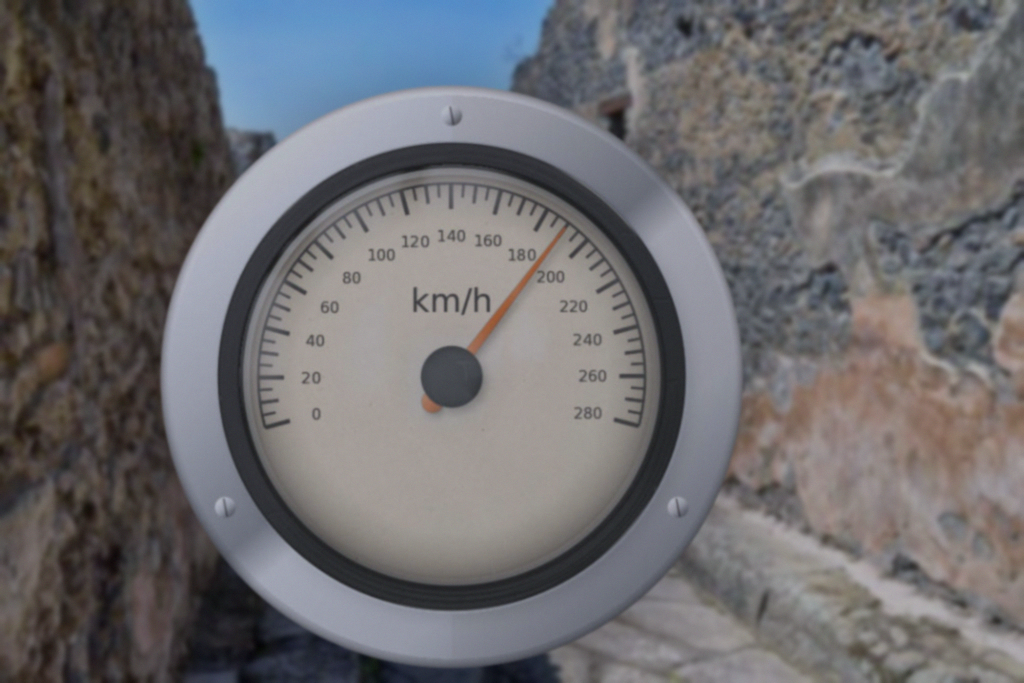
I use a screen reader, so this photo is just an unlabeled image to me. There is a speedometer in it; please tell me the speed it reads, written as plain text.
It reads 190 km/h
